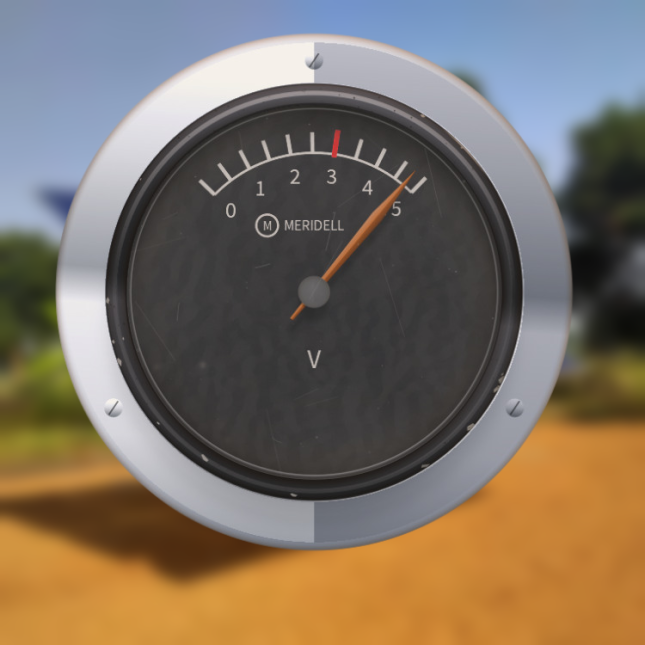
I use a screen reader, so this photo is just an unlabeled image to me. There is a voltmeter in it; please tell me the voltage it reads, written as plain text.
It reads 4.75 V
